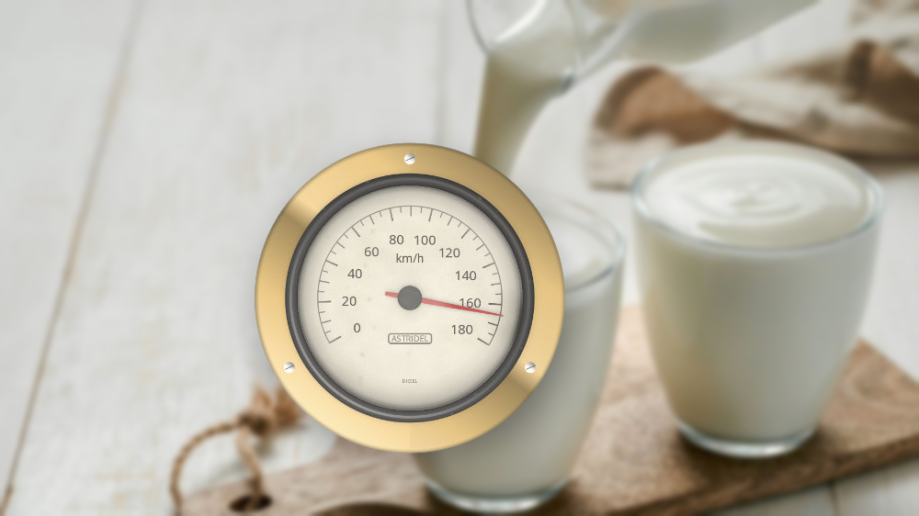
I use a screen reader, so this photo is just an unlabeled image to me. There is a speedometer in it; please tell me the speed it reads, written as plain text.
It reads 165 km/h
